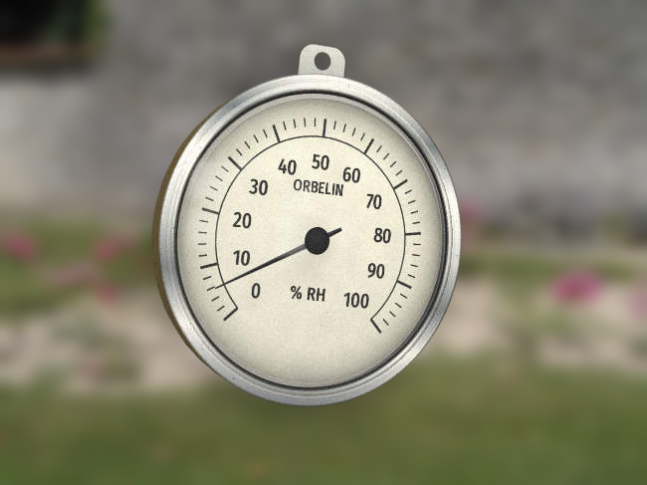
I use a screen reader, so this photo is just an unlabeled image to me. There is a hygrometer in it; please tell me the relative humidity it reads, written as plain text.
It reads 6 %
